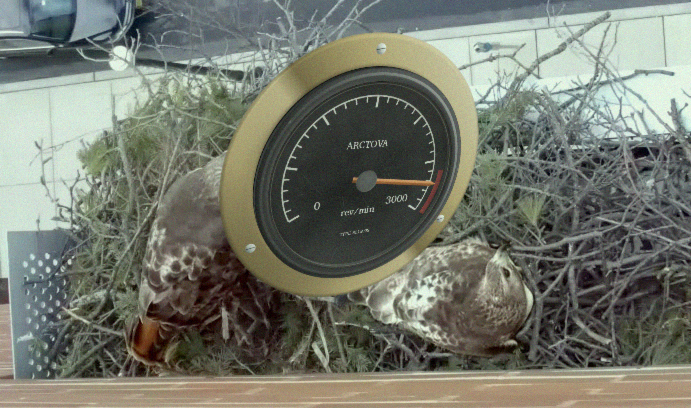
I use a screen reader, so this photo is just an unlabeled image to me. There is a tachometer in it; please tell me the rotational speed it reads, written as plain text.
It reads 2700 rpm
